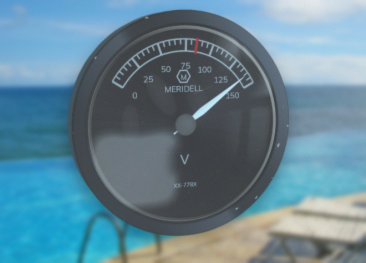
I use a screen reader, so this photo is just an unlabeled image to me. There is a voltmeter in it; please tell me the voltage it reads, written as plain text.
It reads 140 V
